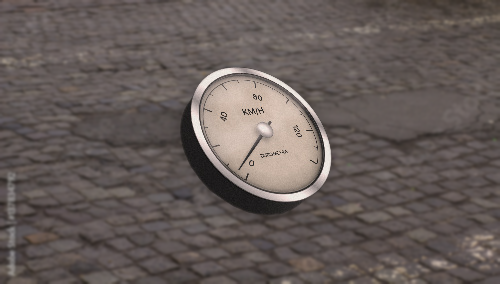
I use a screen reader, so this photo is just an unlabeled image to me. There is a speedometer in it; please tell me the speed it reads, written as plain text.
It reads 5 km/h
